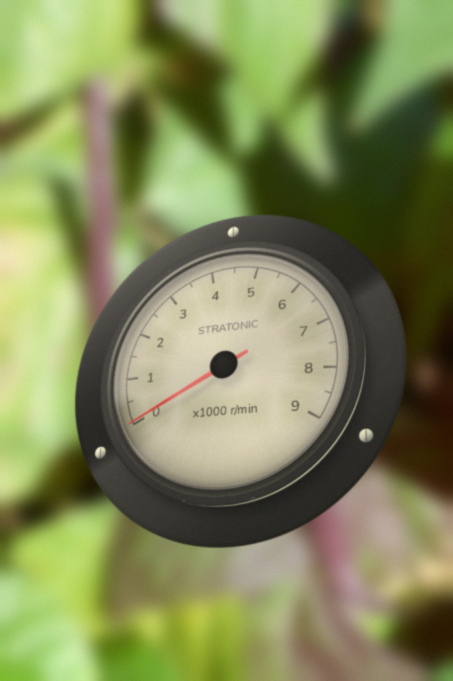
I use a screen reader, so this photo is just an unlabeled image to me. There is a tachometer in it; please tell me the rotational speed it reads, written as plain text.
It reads 0 rpm
